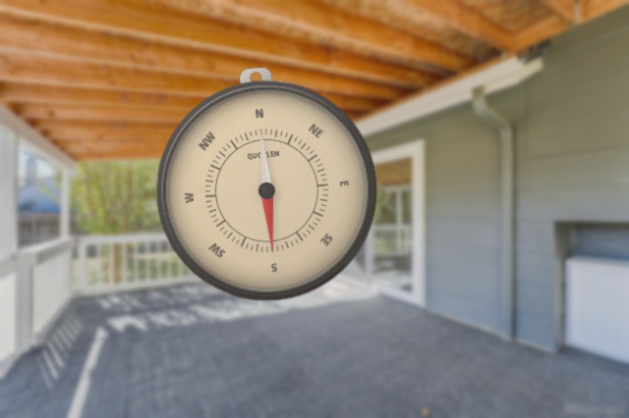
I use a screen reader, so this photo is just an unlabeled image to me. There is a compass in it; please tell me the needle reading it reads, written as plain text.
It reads 180 °
